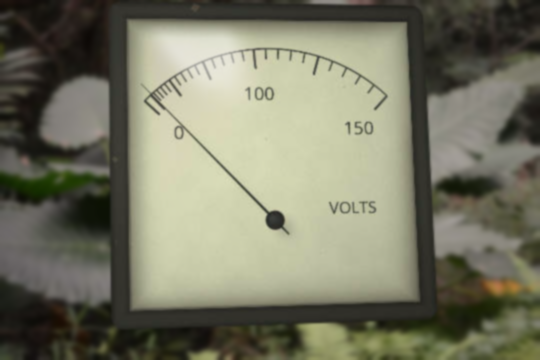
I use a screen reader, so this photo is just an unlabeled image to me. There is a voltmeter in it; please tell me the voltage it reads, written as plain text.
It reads 25 V
